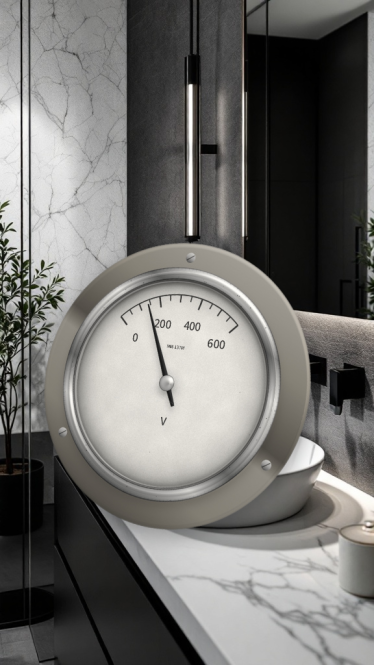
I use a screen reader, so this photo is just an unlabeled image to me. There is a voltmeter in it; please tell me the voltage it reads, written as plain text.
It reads 150 V
